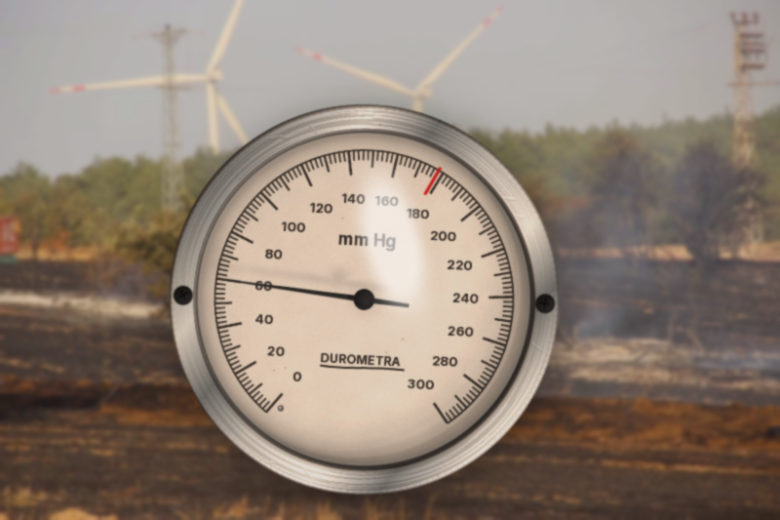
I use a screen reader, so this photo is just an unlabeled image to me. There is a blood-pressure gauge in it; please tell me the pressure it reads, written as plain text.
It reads 60 mmHg
